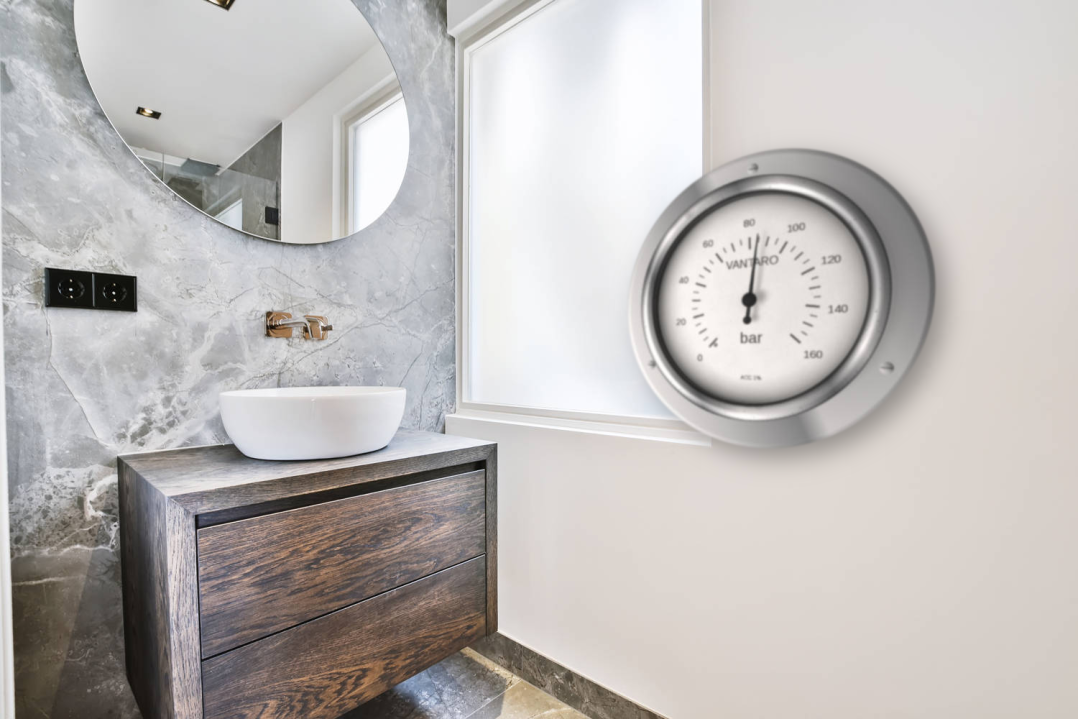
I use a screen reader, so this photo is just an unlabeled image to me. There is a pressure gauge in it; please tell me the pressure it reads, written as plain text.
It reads 85 bar
